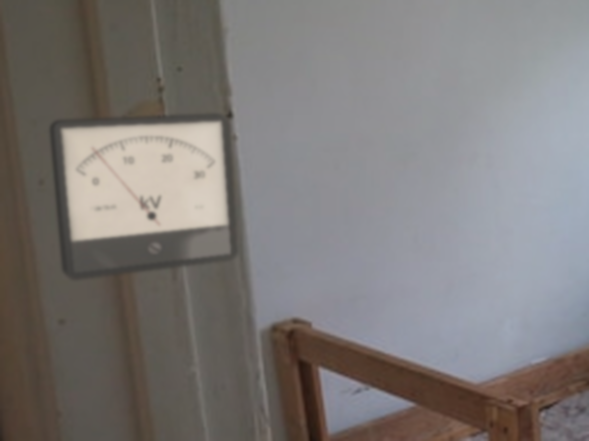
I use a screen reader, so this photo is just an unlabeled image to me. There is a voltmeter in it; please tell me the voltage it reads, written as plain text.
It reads 5 kV
